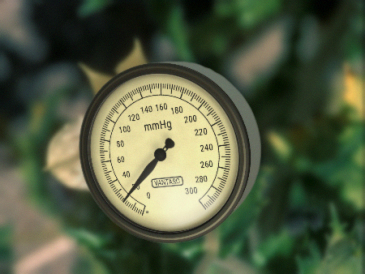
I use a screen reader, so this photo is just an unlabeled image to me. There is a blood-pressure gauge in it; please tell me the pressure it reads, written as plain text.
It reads 20 mmHg
